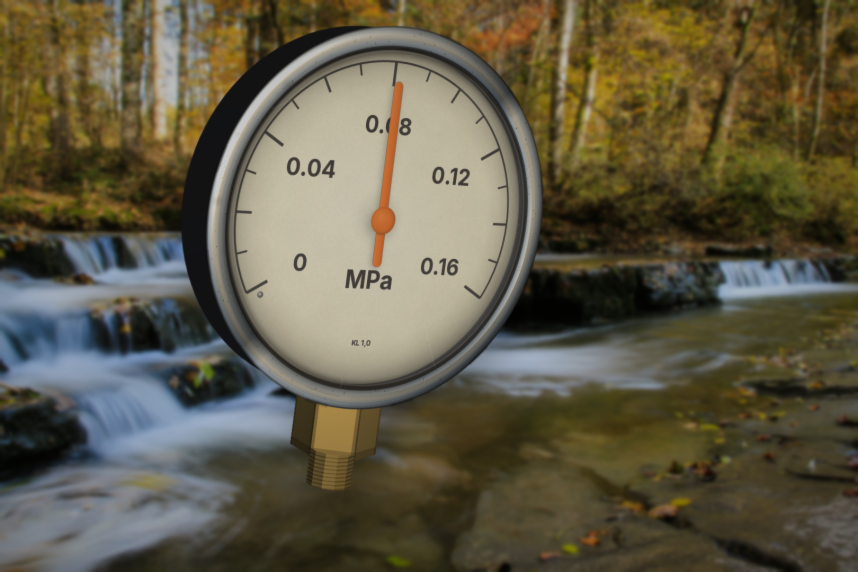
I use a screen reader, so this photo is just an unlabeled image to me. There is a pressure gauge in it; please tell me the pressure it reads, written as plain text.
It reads 0.08 MPa
